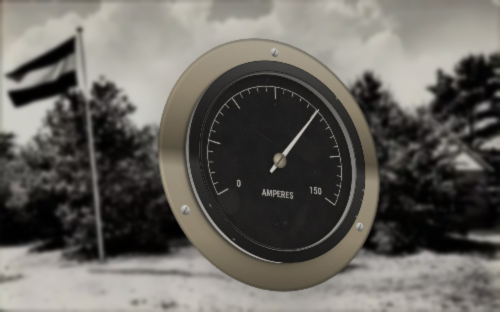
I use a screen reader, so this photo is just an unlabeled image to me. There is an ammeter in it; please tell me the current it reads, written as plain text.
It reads 100 A
